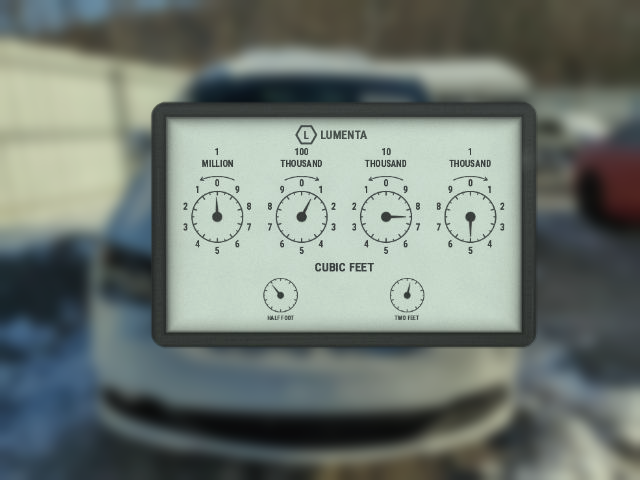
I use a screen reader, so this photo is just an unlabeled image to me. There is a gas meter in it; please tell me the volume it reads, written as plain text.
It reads 7500 ft³
